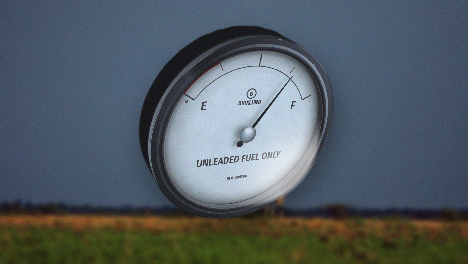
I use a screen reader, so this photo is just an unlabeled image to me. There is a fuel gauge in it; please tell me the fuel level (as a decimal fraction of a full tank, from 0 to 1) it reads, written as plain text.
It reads 0.75
